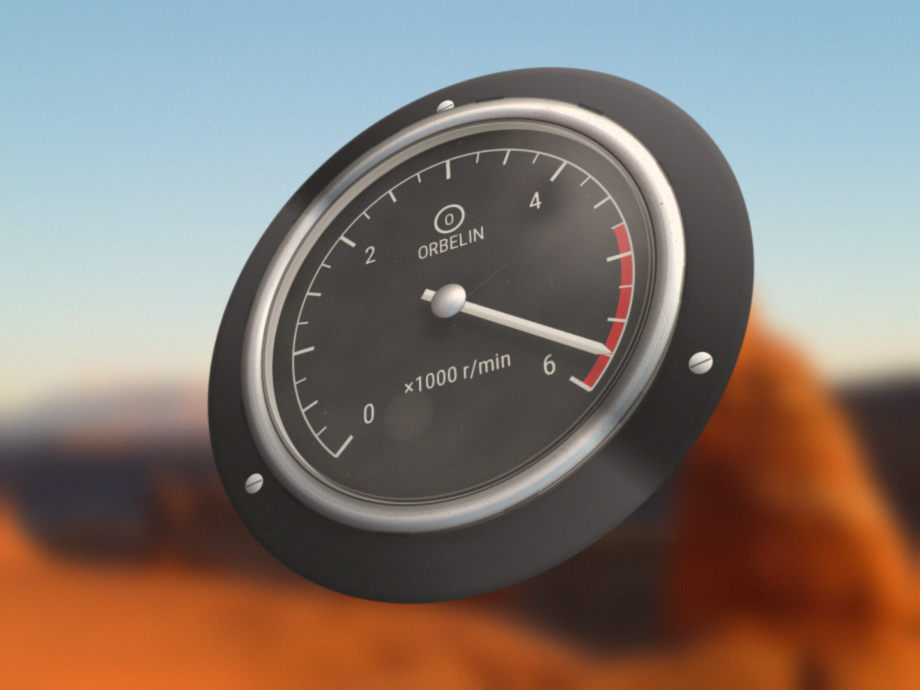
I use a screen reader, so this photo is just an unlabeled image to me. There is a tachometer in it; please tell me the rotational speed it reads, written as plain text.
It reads 5750 rpm
